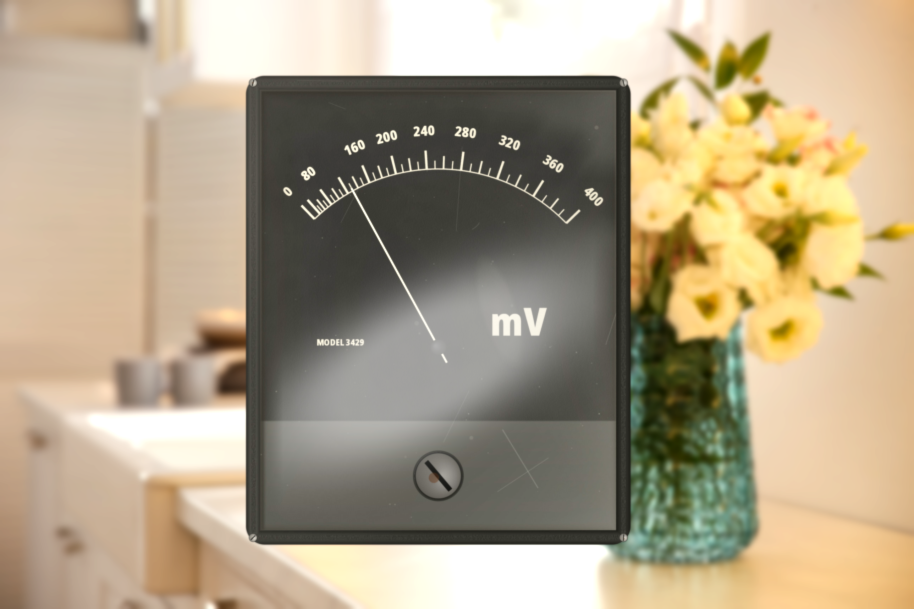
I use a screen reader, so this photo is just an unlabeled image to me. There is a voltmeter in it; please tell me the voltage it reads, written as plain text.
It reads 130 mV
